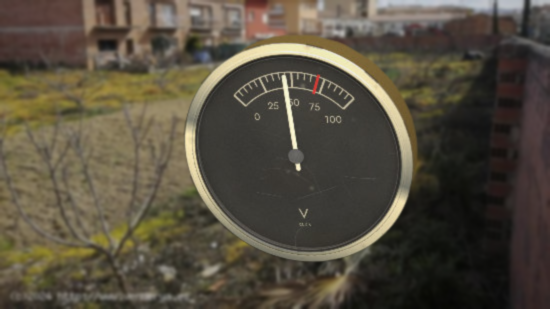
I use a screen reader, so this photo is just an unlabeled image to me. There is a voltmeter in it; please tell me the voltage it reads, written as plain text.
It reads 45 V
